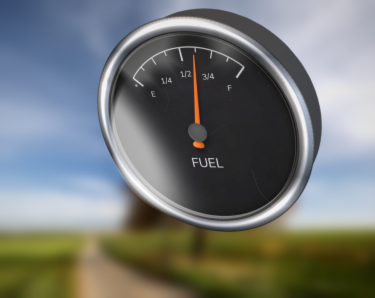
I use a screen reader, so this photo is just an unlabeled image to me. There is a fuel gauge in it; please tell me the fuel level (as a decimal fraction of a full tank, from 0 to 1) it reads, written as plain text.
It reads 0.625
